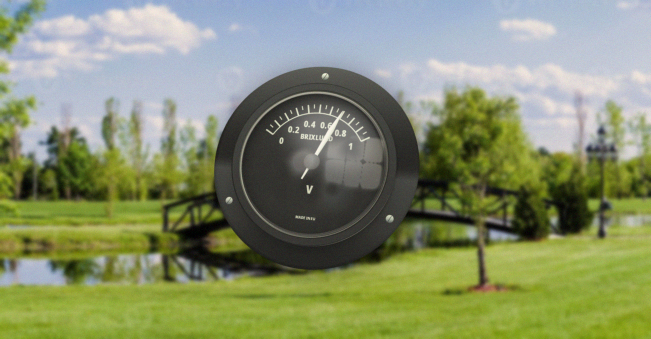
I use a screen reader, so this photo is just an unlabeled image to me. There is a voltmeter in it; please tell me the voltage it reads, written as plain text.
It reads 0.7 V
